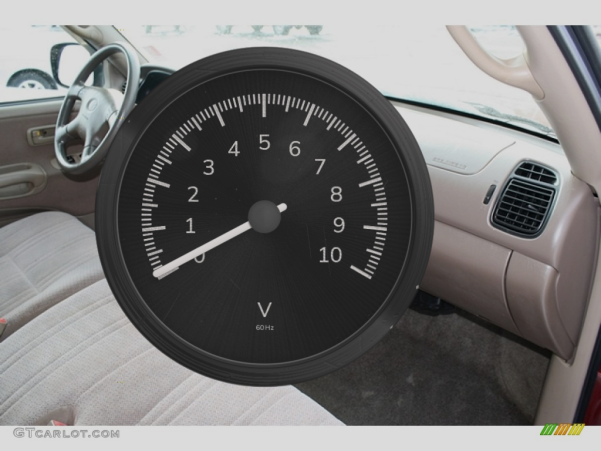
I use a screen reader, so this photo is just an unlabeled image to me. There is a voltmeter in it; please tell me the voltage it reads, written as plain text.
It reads 0.1 V
